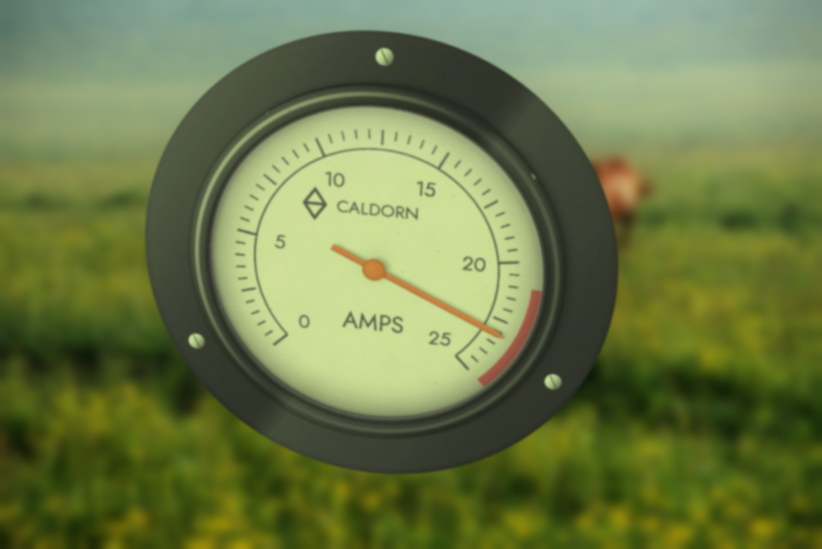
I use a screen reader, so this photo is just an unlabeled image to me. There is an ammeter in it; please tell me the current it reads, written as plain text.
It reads 23 A
